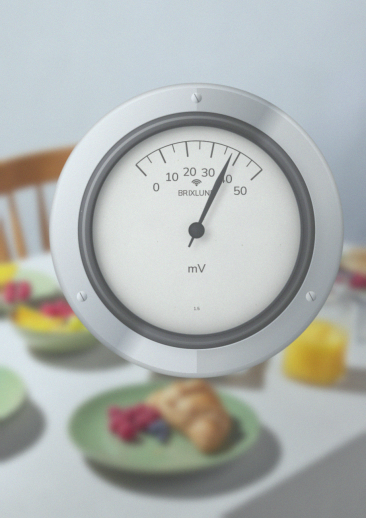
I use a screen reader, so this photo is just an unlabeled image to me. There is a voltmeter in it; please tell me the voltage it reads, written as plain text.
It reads 37.5 mV
